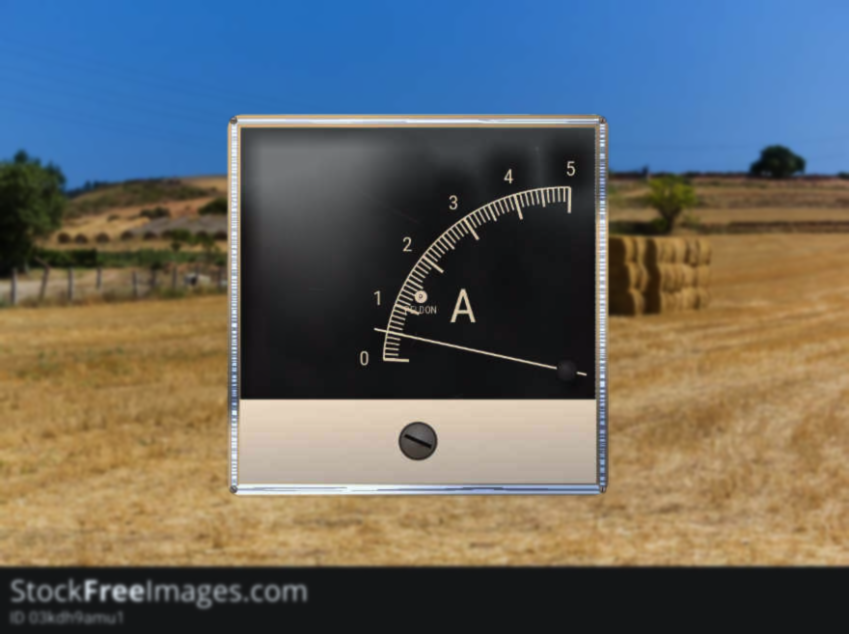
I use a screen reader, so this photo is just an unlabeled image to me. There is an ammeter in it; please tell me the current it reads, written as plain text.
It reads 0.5 A
